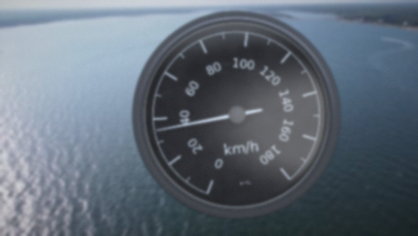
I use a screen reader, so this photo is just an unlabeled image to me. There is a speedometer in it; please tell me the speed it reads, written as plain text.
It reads 35 km/h
